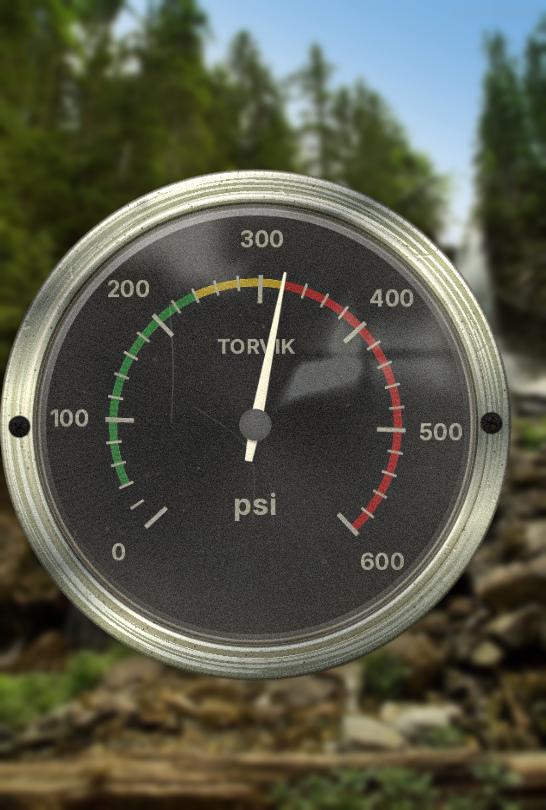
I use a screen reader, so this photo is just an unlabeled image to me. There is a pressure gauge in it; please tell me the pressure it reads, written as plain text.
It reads 320 psi
